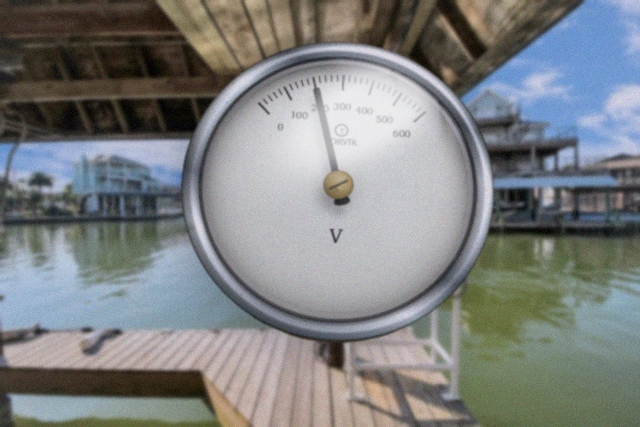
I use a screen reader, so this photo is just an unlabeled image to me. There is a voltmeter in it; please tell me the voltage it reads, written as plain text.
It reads 200 V
